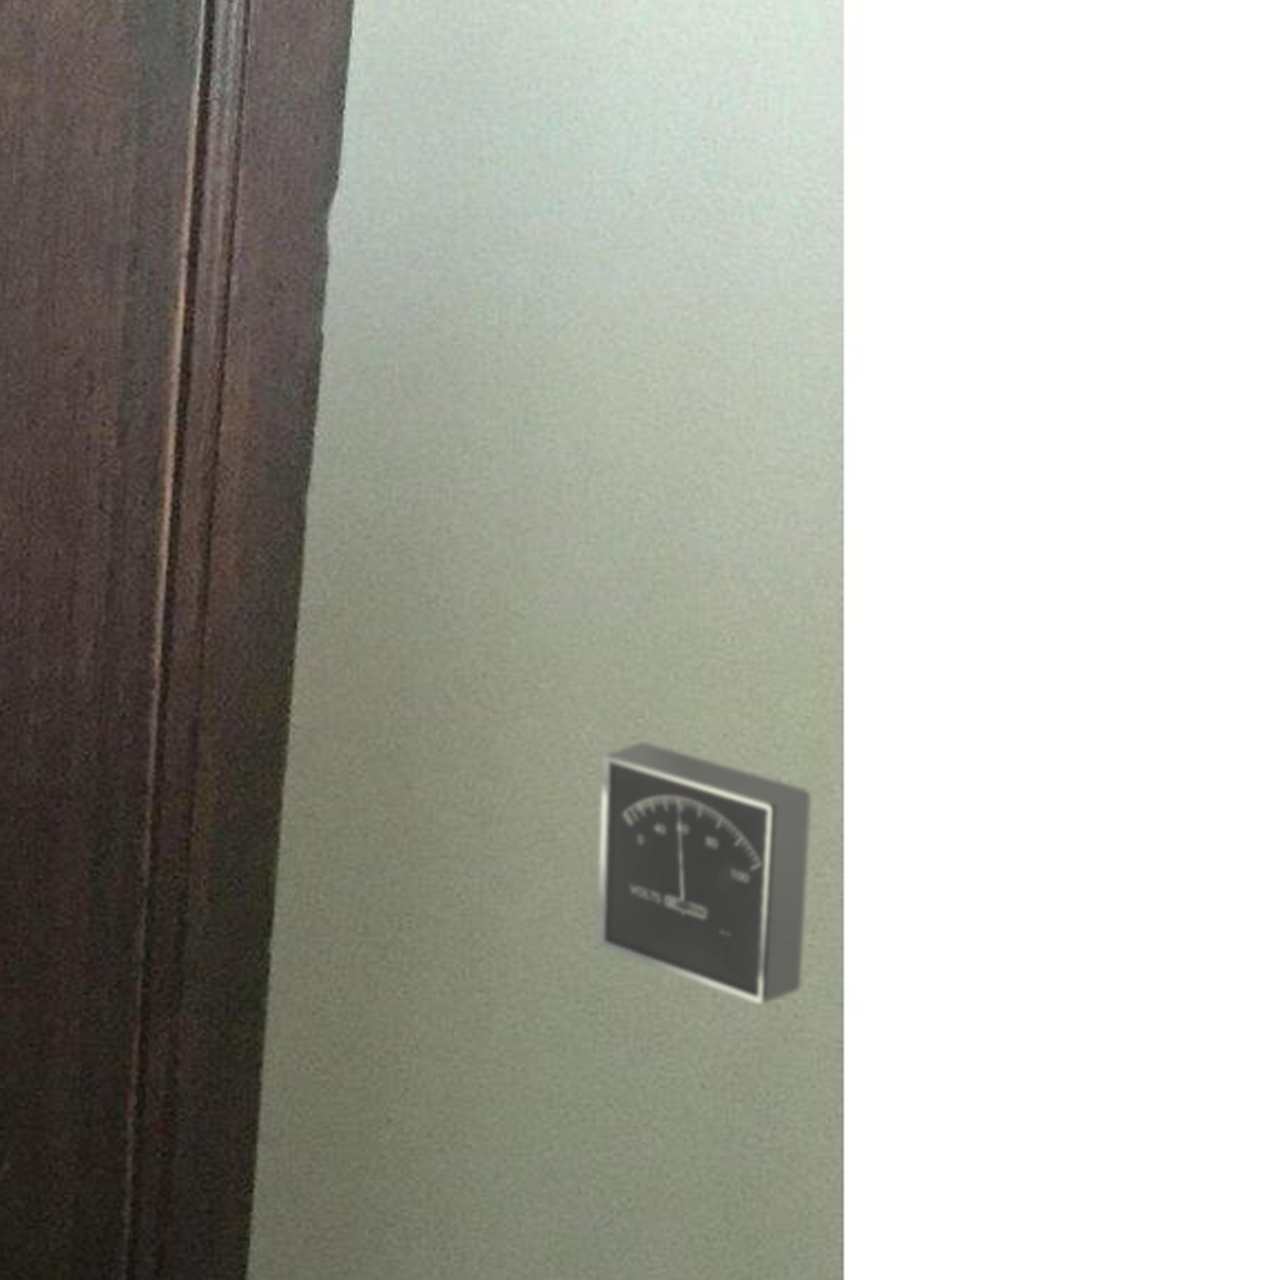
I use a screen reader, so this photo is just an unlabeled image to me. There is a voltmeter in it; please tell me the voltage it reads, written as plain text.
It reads 60 V
